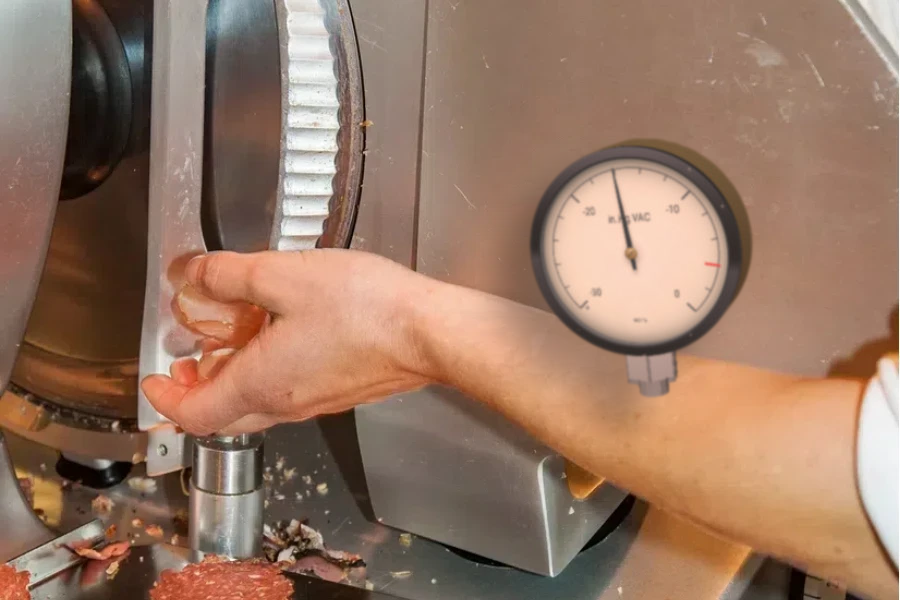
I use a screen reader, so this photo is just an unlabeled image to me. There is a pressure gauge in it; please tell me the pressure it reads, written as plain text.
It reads -16 inHg
